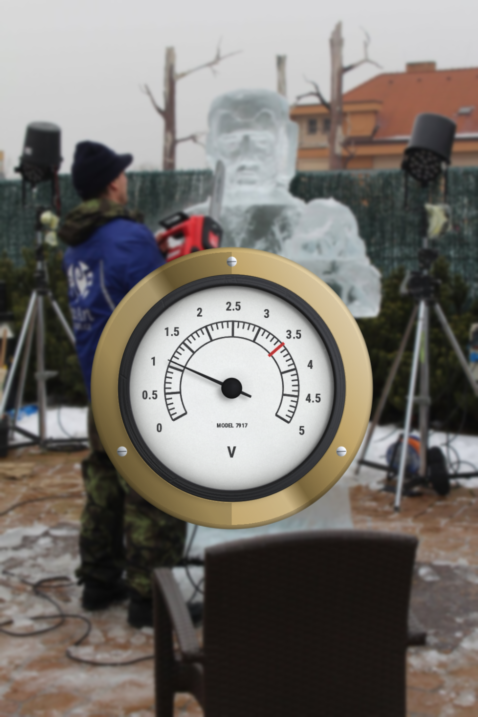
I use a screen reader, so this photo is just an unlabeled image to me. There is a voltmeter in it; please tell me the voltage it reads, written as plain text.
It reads 1.1 V
